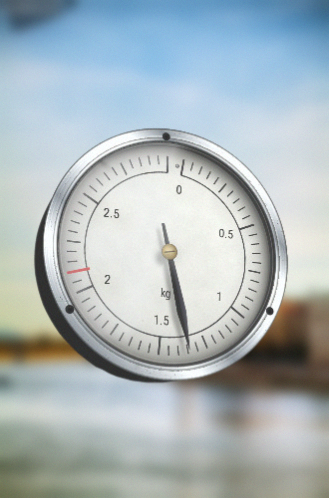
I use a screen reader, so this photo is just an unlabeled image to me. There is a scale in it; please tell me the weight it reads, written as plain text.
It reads 1.35 kg
